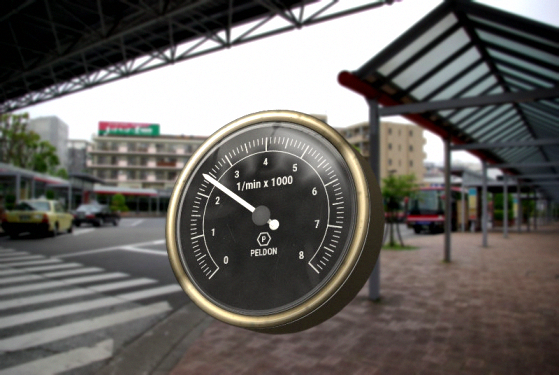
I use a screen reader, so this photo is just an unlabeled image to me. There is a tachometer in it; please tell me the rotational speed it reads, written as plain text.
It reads 2400 rpm
